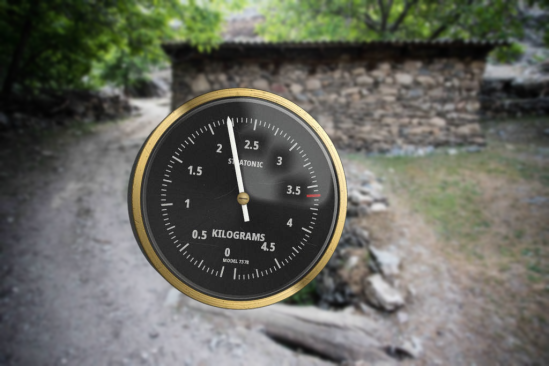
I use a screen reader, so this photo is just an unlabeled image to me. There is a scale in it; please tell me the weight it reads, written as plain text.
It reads 2.2 kg
